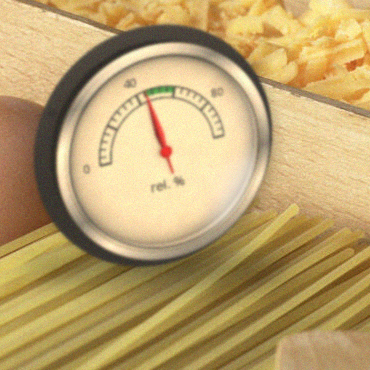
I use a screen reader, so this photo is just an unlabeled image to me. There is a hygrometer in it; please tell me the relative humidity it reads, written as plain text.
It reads 44 %
